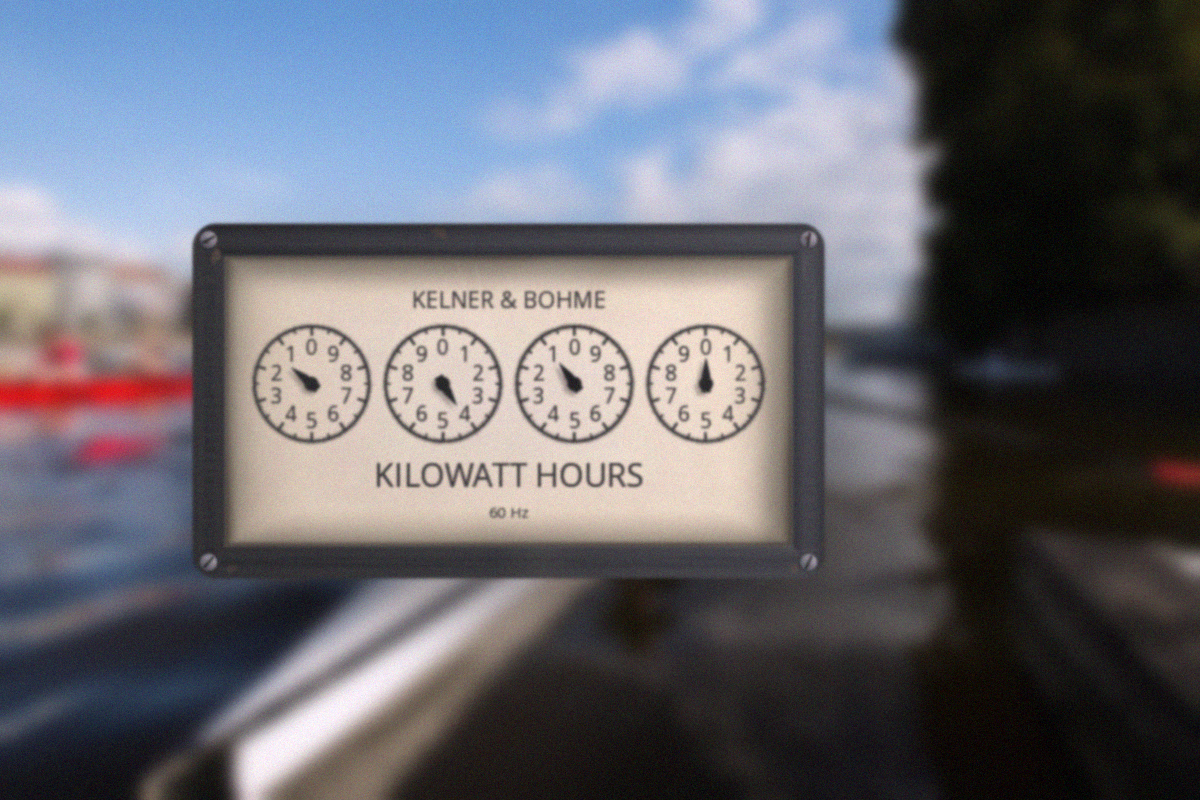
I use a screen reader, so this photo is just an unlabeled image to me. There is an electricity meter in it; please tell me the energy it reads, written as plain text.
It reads 1410 kWh
